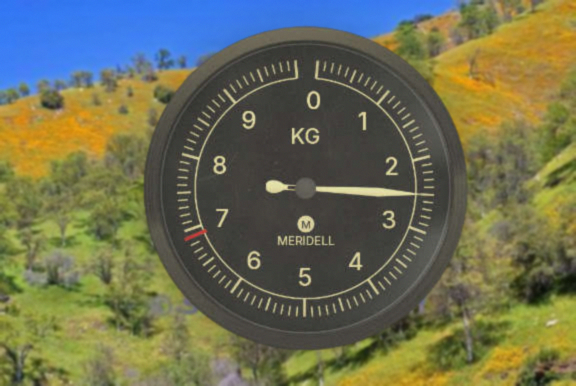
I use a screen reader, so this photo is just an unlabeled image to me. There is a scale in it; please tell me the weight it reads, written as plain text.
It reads 2.5 kg
